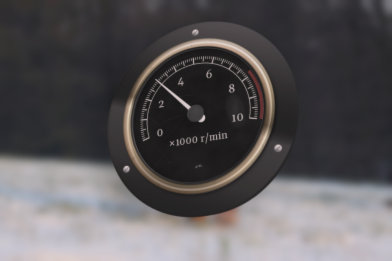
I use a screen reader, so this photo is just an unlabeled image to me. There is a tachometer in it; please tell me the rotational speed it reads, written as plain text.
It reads 3000 rpm
